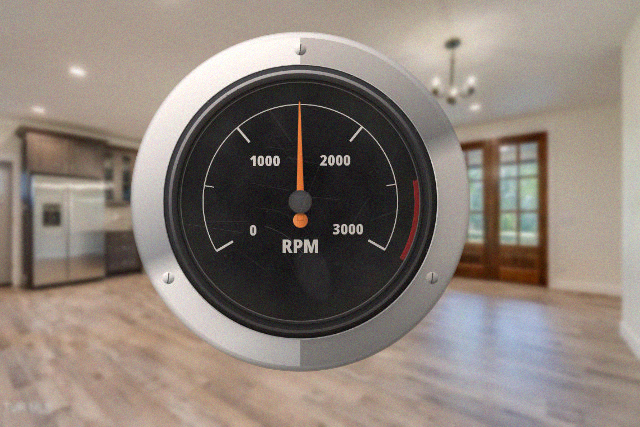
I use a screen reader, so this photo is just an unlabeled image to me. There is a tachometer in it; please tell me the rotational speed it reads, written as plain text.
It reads 1500 rpm
